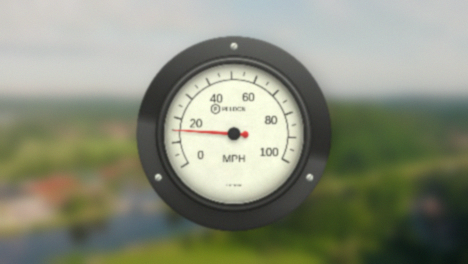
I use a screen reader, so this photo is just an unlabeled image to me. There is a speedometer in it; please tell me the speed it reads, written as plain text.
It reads 15 mph
